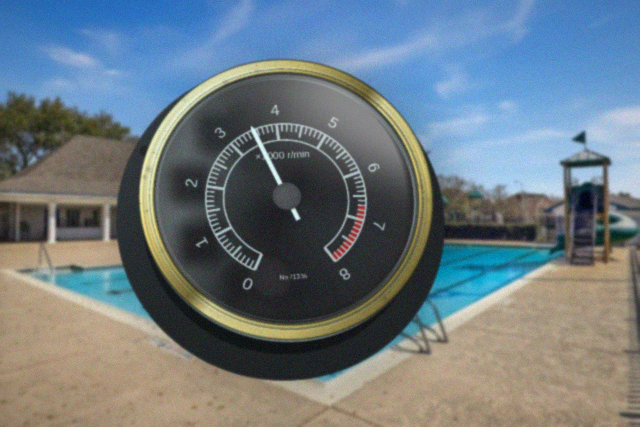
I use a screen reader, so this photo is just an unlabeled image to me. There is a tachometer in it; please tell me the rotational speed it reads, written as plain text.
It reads 3500 rpm
